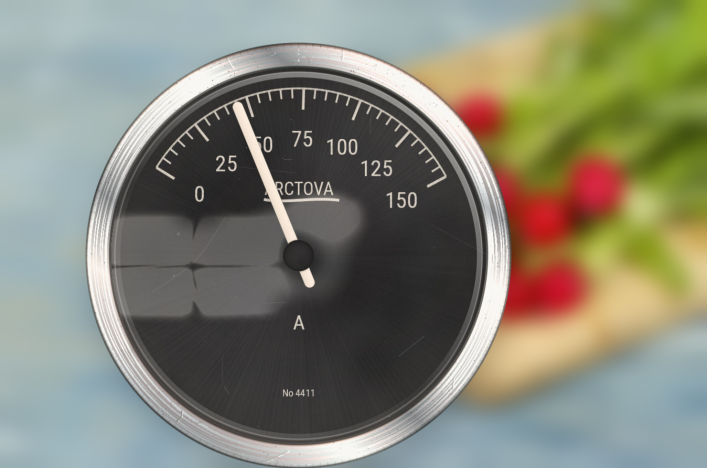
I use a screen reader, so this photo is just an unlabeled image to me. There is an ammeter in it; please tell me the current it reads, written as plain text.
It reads 45 A
